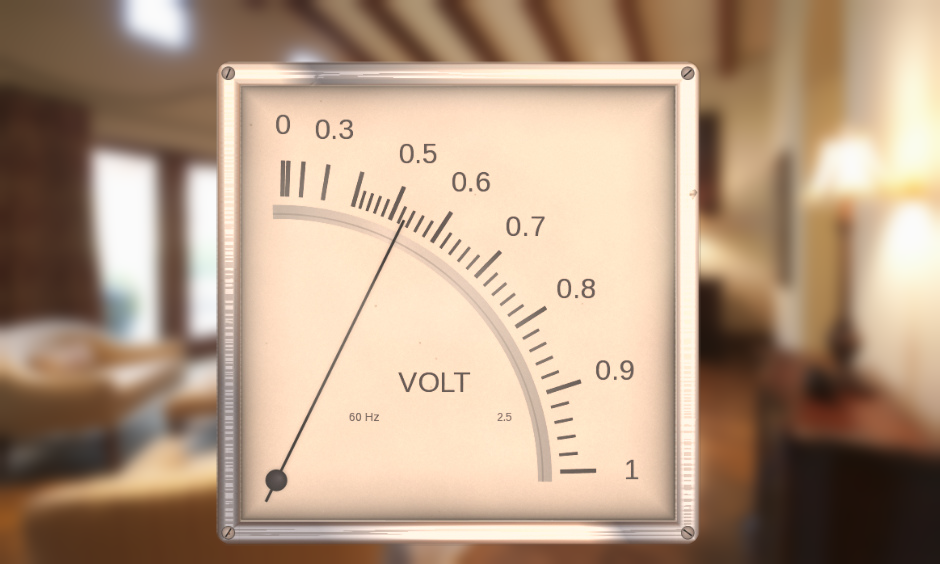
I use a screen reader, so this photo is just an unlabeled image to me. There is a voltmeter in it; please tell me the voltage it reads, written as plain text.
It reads 0.53 V
